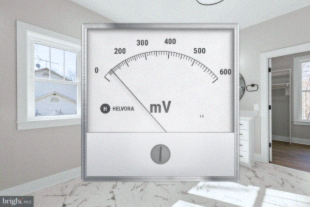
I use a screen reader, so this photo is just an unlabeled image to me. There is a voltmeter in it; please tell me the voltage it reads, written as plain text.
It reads 100 mV
